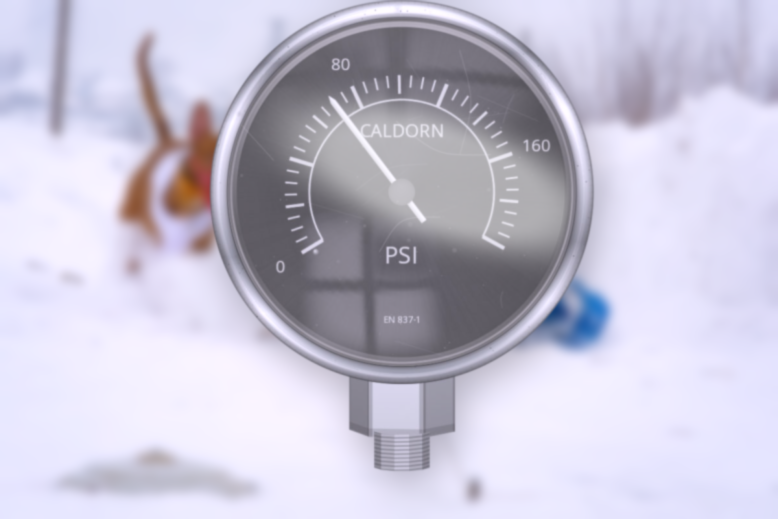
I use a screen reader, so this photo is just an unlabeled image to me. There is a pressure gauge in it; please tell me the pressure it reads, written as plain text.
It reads 70 psi
